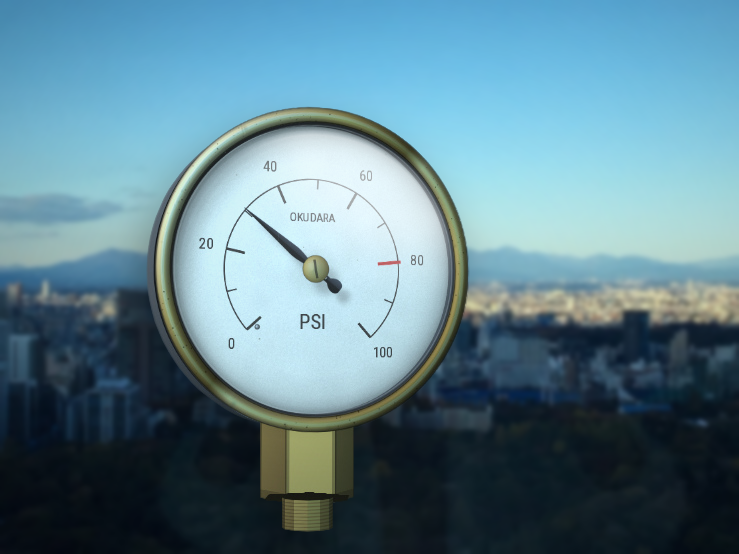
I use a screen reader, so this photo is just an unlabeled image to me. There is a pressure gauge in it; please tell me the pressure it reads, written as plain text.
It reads 30 psi
